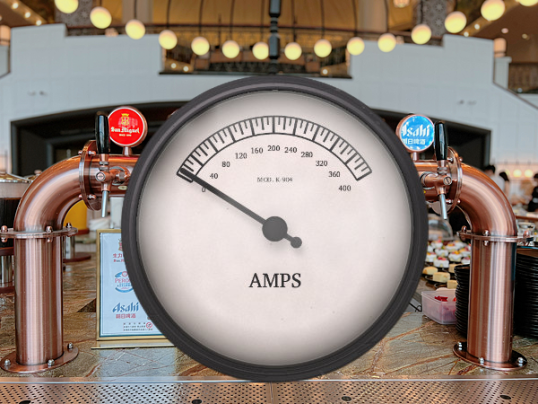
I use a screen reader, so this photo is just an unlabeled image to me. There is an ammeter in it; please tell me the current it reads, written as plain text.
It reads 10 A
